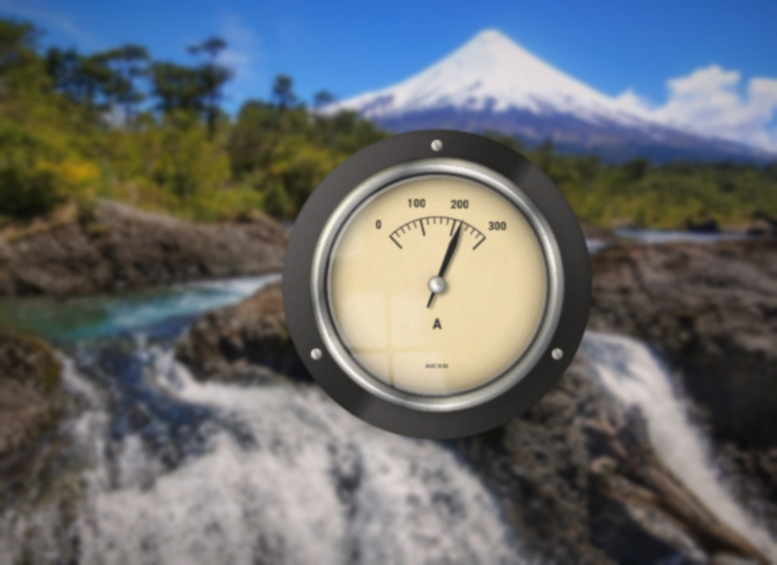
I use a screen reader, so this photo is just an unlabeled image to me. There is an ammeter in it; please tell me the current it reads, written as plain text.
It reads 220 A
